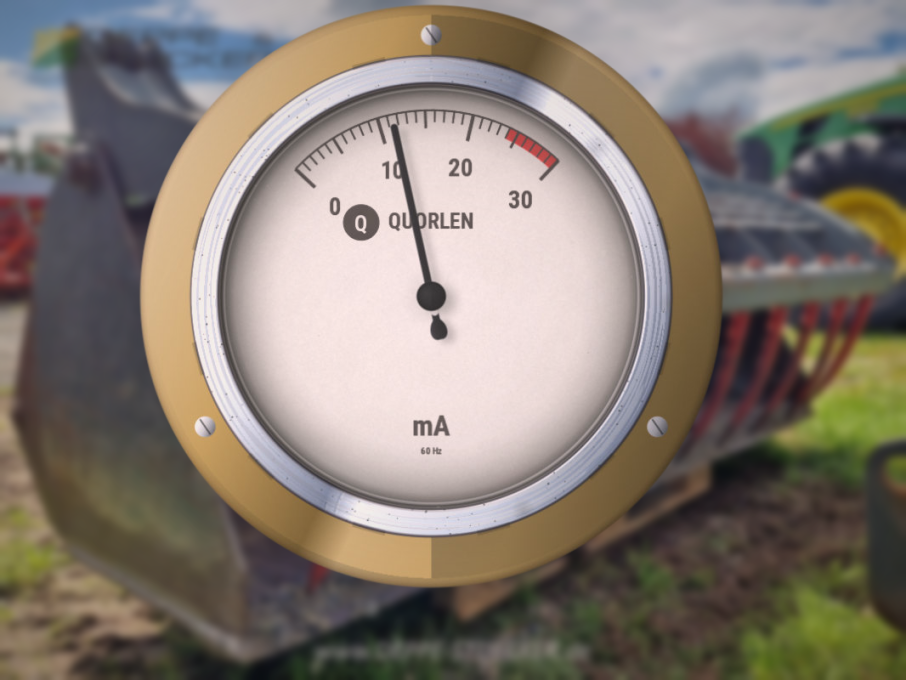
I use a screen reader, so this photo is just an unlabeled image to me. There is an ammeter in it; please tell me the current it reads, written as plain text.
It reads 11.5 mA
